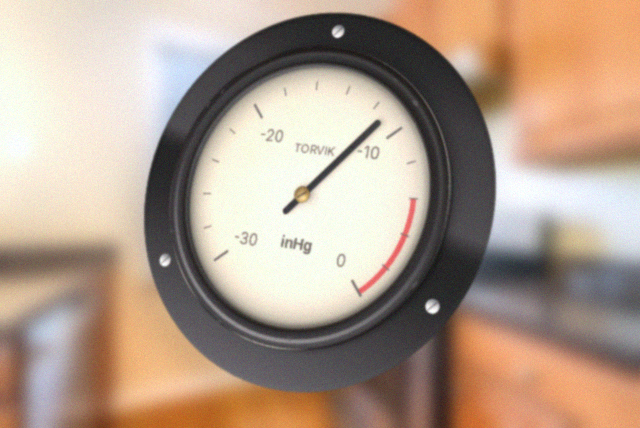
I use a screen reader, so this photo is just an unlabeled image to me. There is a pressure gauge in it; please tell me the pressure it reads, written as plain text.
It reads -11 inHg
